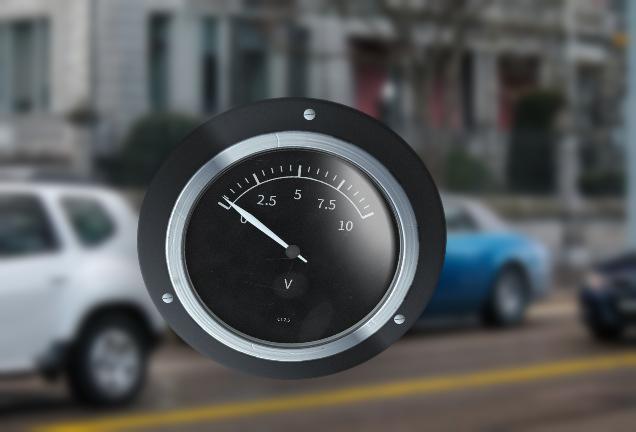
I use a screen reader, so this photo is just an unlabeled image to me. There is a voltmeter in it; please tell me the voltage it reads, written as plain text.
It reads 0.5 V
